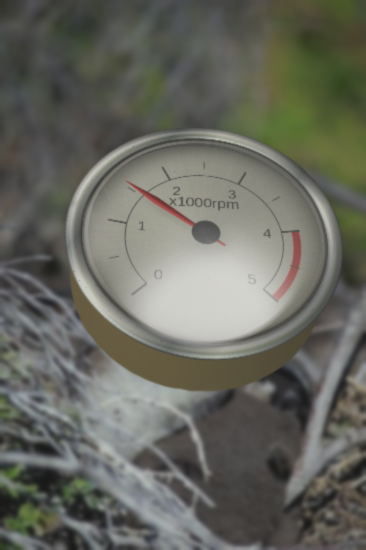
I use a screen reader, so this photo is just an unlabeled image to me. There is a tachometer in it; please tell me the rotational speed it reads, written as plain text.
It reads 1500 rpm
